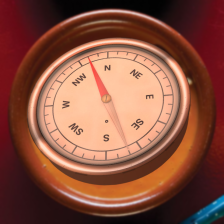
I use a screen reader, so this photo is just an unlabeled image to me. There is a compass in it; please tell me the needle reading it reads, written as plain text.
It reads 340 °
